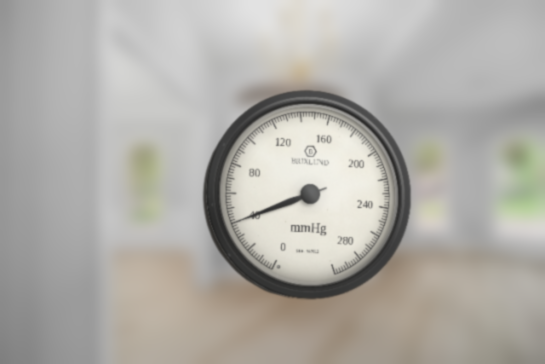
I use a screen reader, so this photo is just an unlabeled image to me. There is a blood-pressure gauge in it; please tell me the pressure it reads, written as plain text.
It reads 40 mmHg
